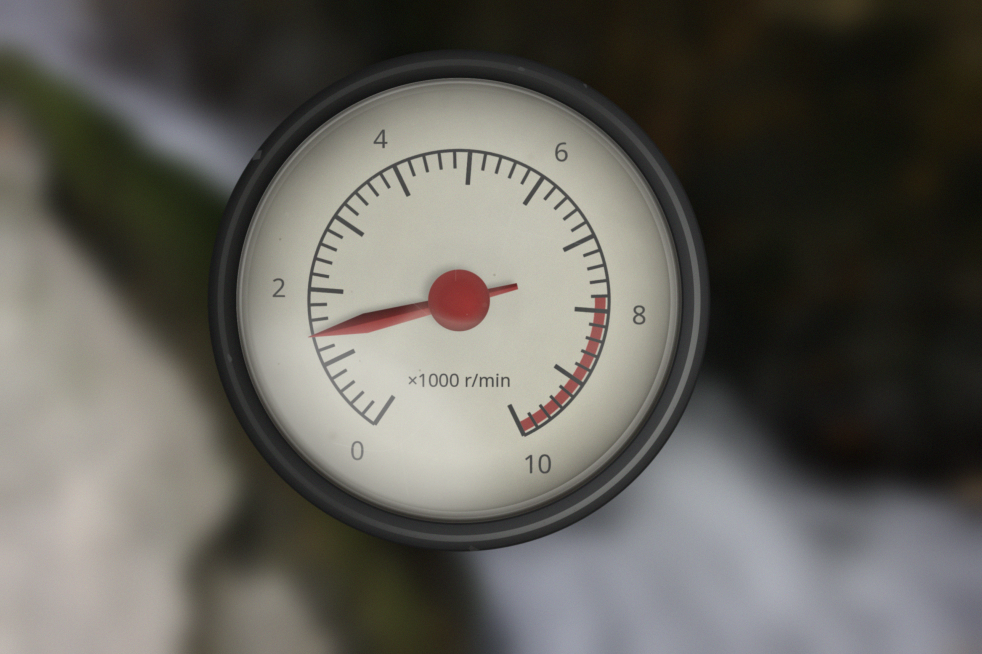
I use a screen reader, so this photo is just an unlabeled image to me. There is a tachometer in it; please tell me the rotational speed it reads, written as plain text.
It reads 1400 rpm
